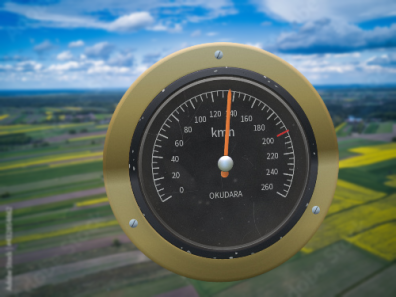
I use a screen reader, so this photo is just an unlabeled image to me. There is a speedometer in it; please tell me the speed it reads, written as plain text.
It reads 135 km/h
